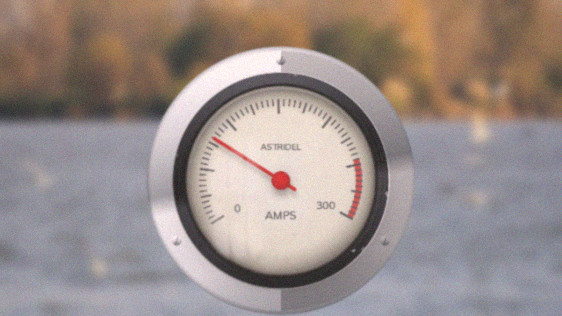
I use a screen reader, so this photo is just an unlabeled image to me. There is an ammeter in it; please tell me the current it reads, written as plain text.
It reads 80 A
